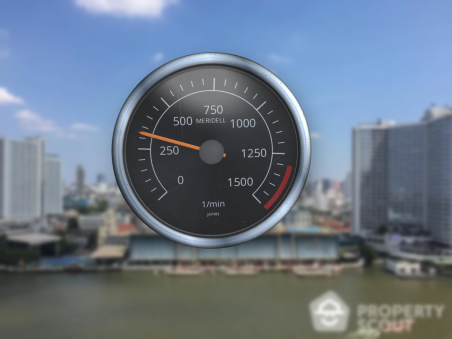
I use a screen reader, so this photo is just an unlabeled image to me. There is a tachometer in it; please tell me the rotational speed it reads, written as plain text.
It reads 325 rpm
